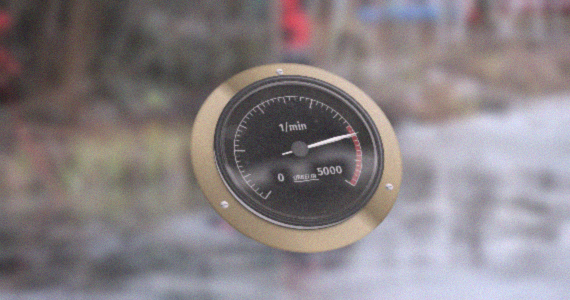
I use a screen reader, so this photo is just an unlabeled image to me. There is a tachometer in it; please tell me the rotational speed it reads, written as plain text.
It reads 4000 rpm
